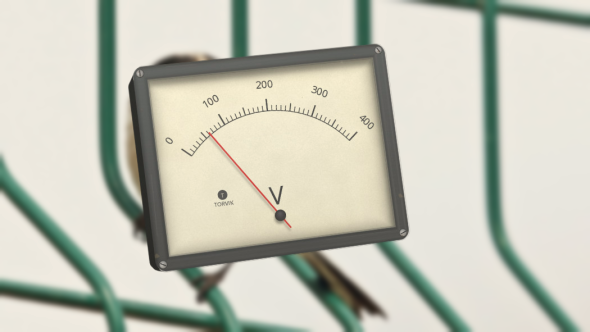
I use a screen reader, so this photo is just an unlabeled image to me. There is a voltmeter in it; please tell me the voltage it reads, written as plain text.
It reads 60 V
